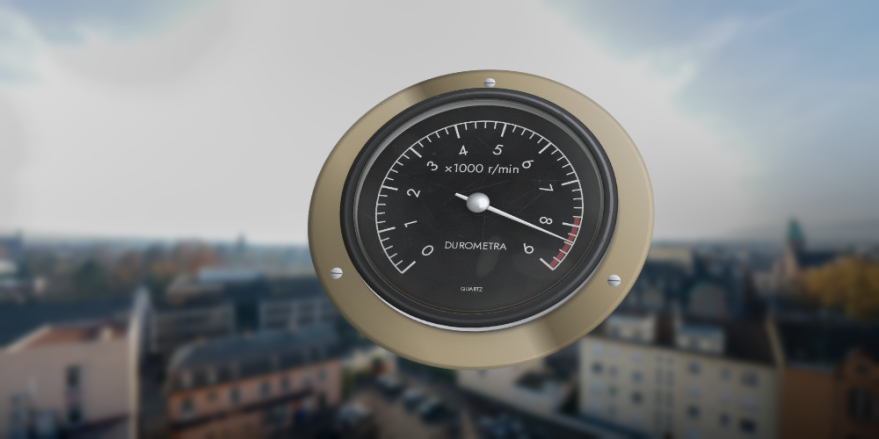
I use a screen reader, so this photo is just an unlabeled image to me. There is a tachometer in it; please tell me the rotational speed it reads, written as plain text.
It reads 8400 rpm
